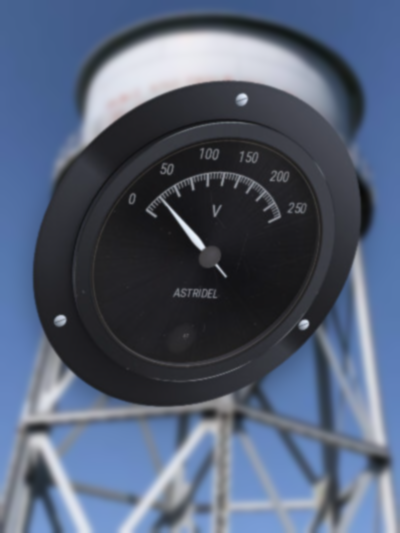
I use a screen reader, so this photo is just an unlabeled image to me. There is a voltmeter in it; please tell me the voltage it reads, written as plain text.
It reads 25 V
